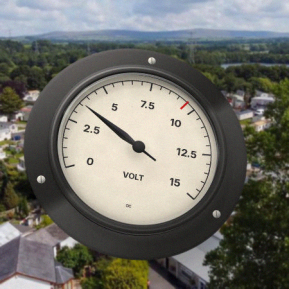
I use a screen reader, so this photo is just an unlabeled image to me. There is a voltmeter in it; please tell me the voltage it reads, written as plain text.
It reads 3.5 V
